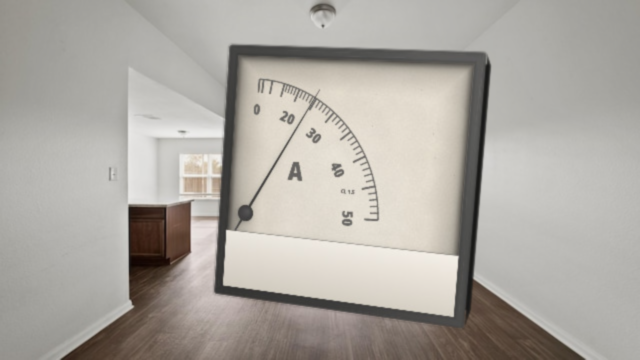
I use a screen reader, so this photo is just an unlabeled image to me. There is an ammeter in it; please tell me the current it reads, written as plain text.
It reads 25 A
